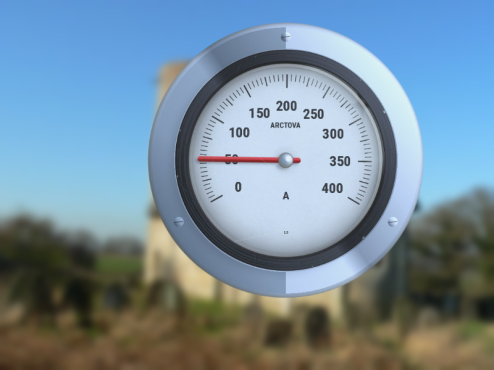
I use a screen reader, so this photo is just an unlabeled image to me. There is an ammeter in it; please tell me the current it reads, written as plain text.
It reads 50 A
